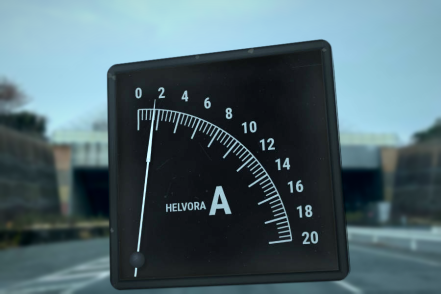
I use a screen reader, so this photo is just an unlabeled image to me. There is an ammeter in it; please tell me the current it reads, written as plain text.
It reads 1.6 A
